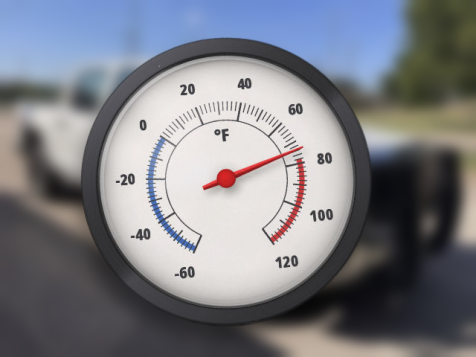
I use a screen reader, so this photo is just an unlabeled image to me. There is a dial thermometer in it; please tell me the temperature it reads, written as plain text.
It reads 74 °F
